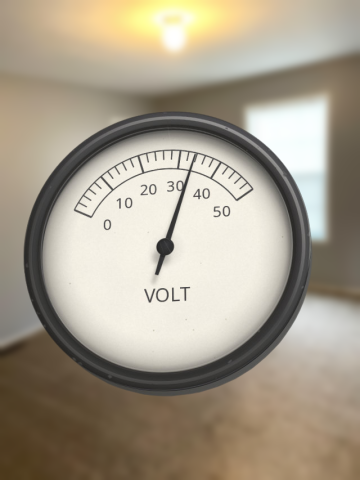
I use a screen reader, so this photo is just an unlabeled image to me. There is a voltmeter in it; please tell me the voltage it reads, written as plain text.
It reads 34 V
